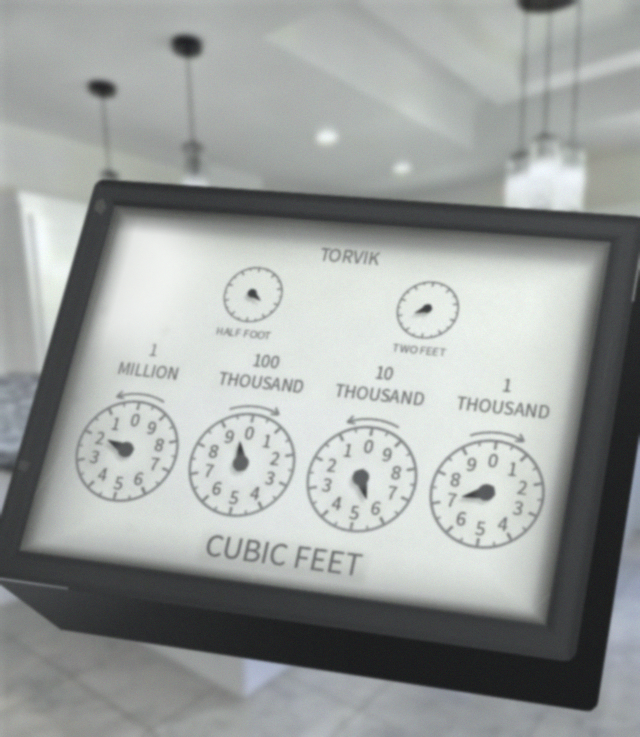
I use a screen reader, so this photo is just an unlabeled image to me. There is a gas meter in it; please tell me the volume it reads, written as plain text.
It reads 195700 ft³
